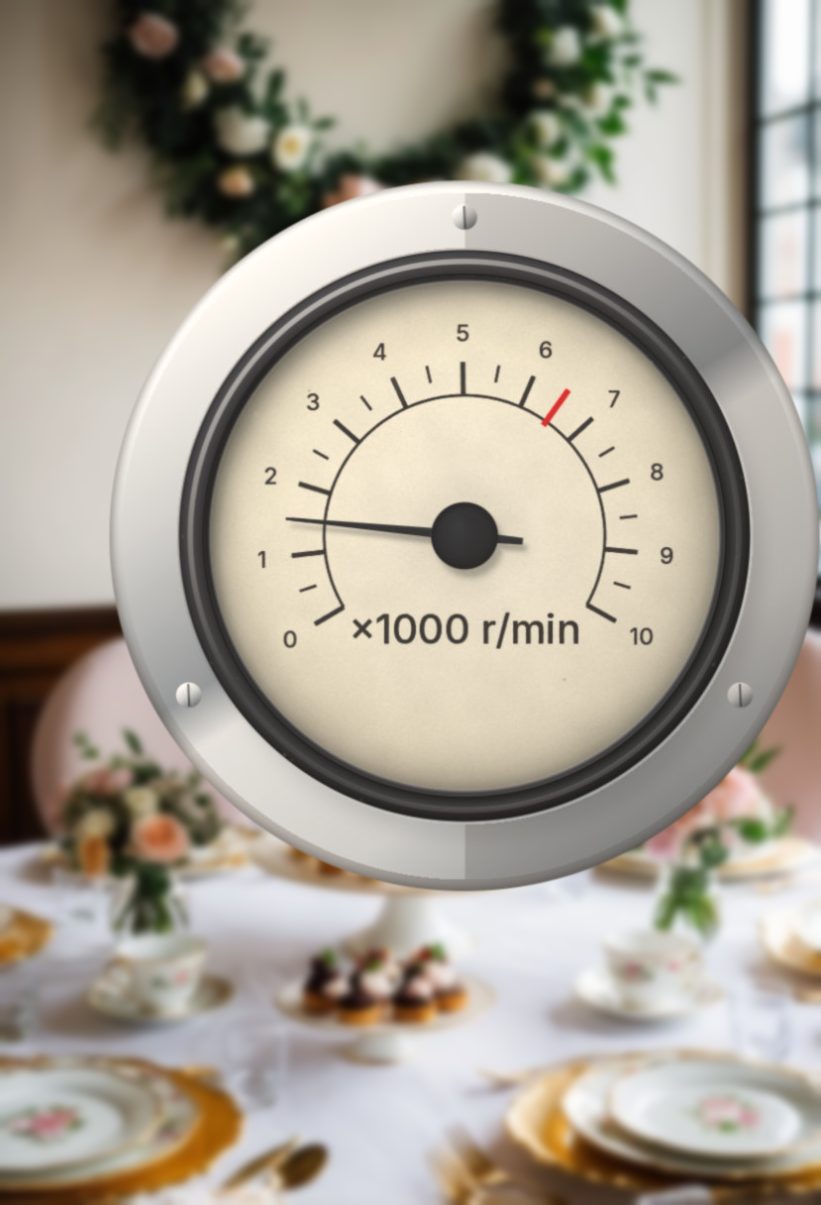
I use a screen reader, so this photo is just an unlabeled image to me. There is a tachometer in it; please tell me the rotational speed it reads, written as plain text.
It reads 1500 rpm
